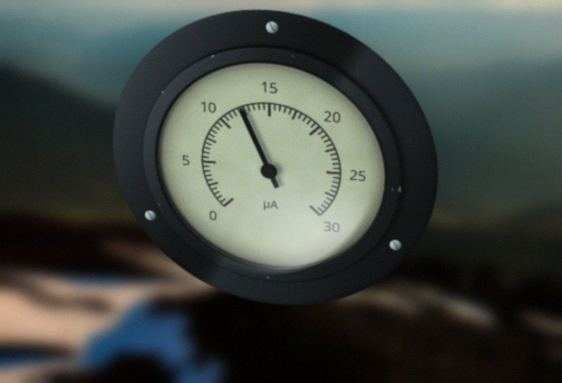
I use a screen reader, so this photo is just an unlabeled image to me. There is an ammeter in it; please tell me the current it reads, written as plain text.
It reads 12.5 µA
